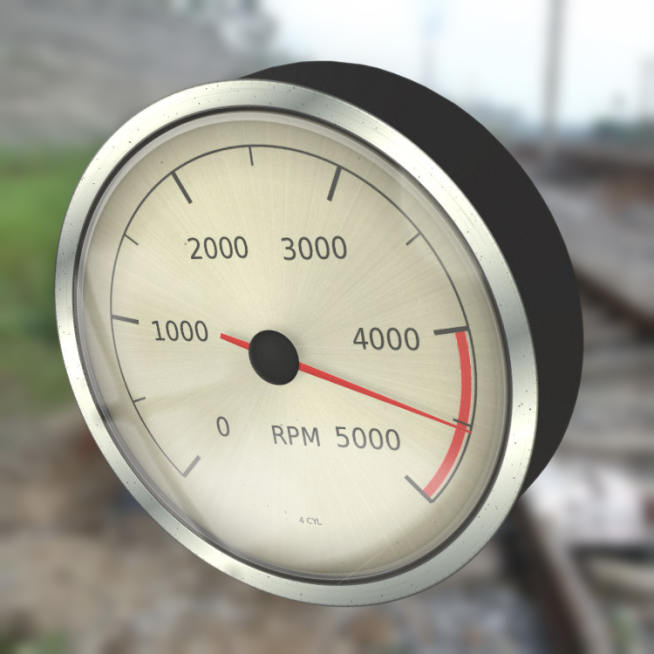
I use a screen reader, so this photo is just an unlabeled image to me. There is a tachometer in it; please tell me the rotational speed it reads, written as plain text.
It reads 4500 rpm
